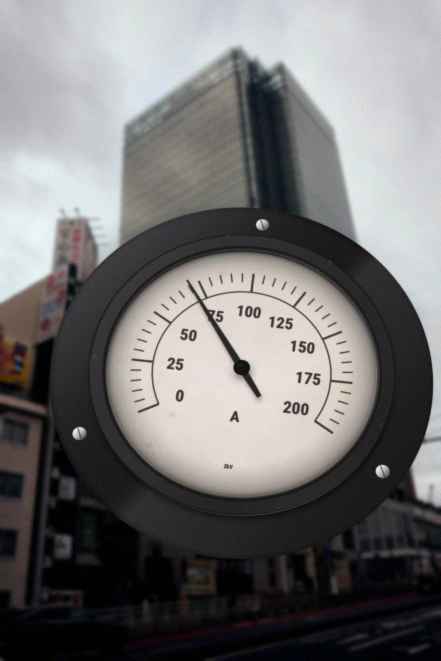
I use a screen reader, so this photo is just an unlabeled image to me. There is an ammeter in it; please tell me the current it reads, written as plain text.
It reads 70 A
